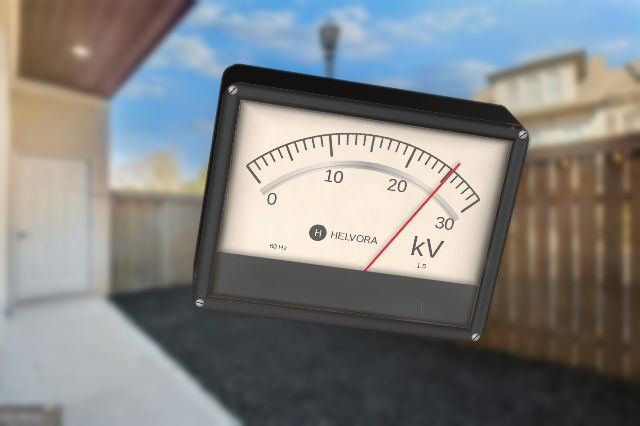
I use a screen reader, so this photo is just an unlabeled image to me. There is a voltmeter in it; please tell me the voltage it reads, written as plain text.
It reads 25 kV
